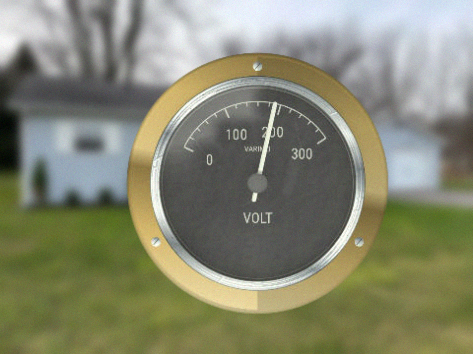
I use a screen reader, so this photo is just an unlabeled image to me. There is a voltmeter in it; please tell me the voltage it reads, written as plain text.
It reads 190 V
